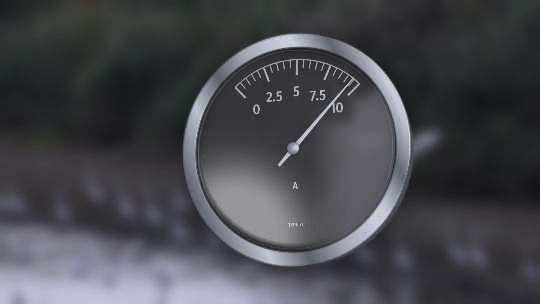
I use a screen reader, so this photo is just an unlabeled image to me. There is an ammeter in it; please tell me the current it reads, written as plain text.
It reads 9.5 A
